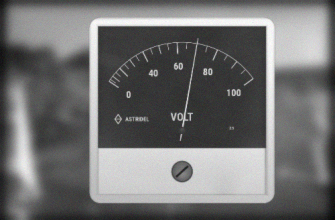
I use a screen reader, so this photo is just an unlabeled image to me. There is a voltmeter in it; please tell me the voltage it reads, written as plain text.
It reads 70 V
